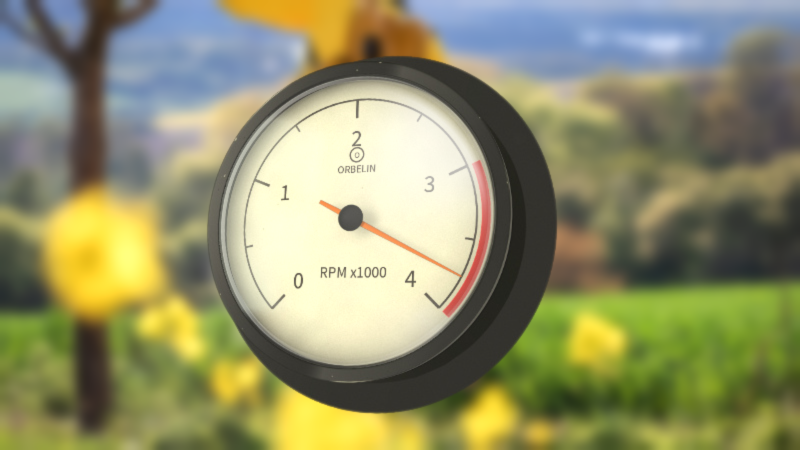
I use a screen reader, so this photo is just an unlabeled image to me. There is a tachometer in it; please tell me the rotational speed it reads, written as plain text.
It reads 3750 rpm
